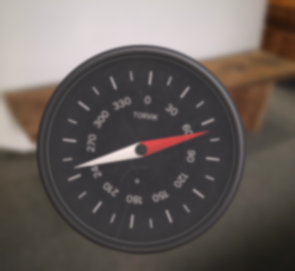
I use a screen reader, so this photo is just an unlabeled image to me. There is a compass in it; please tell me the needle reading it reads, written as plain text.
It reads 67.5 °
